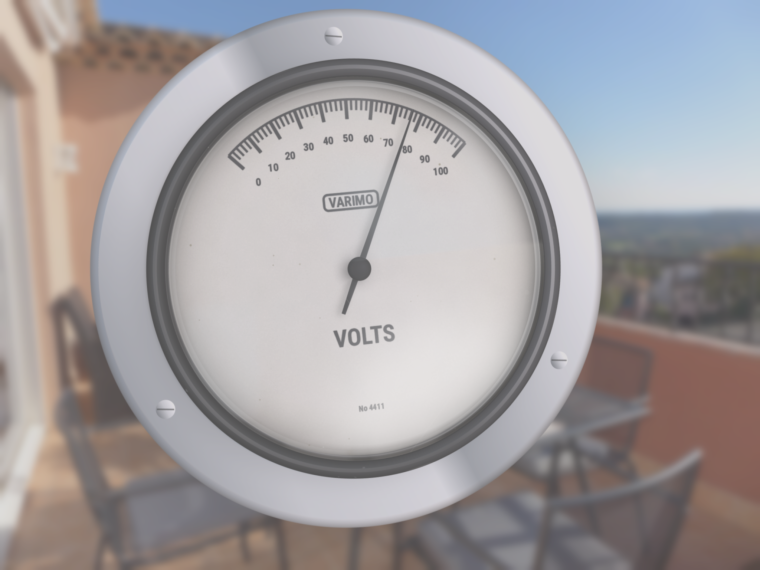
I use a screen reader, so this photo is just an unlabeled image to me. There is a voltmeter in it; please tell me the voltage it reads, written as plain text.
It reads 76 V
